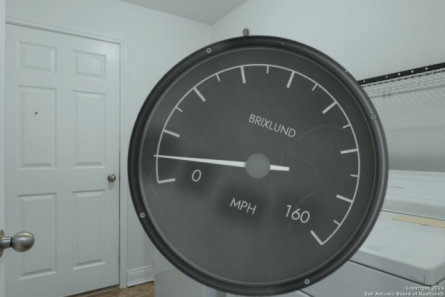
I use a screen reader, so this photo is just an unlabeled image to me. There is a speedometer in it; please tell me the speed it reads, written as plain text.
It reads 10 mph
